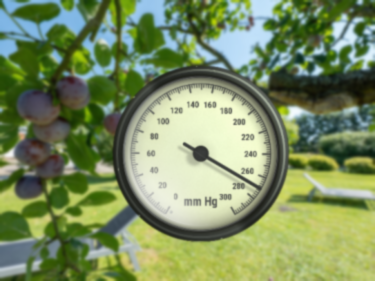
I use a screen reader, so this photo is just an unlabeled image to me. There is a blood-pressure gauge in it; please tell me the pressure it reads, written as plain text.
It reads 270 mmHg
